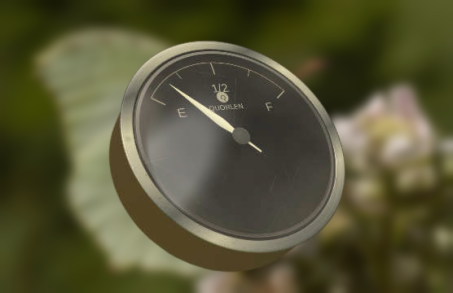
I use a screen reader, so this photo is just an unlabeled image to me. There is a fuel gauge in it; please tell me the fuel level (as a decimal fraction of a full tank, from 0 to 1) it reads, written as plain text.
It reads 0.125
